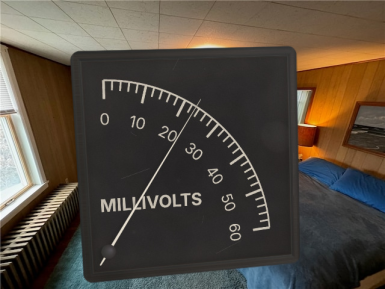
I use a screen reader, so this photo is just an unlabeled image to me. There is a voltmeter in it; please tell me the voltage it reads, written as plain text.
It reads 23 mV
